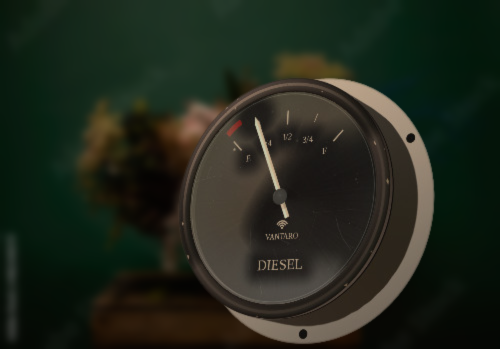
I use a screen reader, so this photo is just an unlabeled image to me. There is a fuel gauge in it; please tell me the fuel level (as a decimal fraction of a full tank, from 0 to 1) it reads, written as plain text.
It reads 0.25
